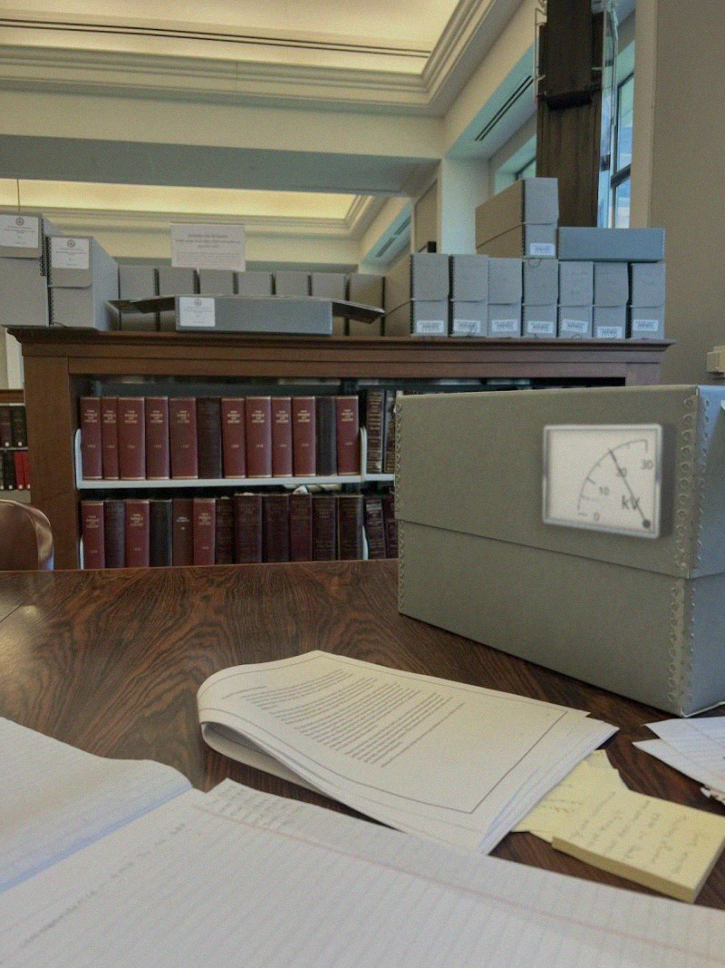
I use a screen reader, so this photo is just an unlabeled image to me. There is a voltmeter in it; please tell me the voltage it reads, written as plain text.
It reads 20 kV
